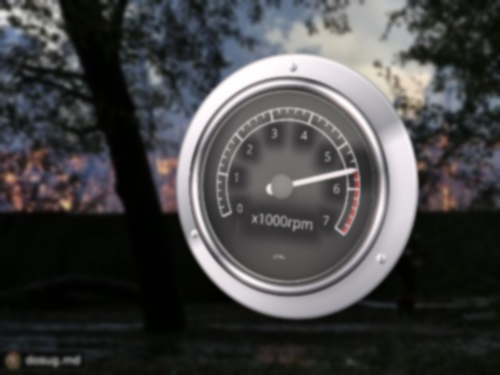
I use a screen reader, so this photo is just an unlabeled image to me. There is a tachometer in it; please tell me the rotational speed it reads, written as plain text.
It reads 5600 rpm
